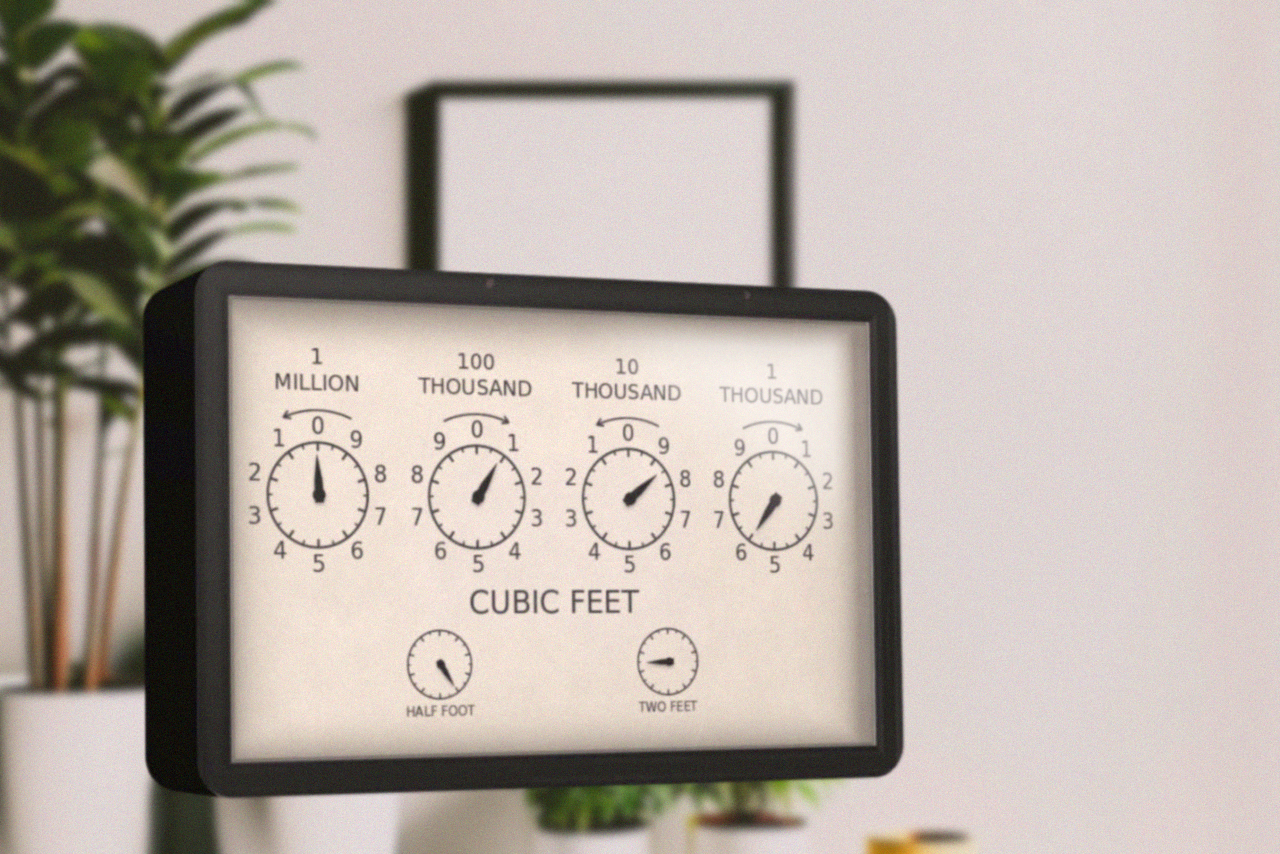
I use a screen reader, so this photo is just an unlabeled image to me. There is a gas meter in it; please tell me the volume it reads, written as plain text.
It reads 8600 ft³
